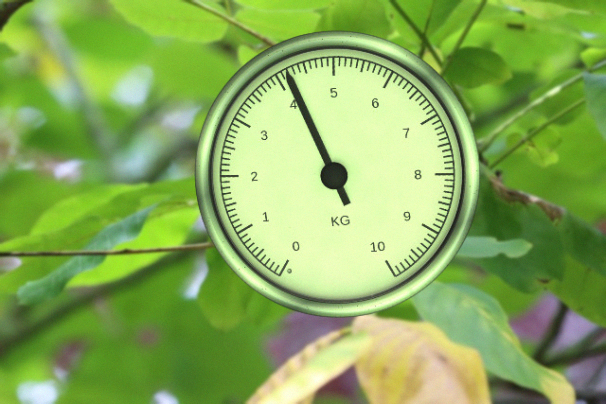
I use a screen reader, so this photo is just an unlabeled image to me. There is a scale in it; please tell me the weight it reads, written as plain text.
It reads 4.2 kg
